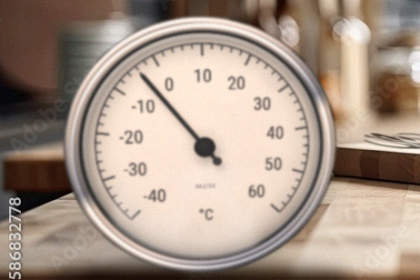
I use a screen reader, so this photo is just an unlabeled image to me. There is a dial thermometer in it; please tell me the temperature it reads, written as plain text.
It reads -4 °C
